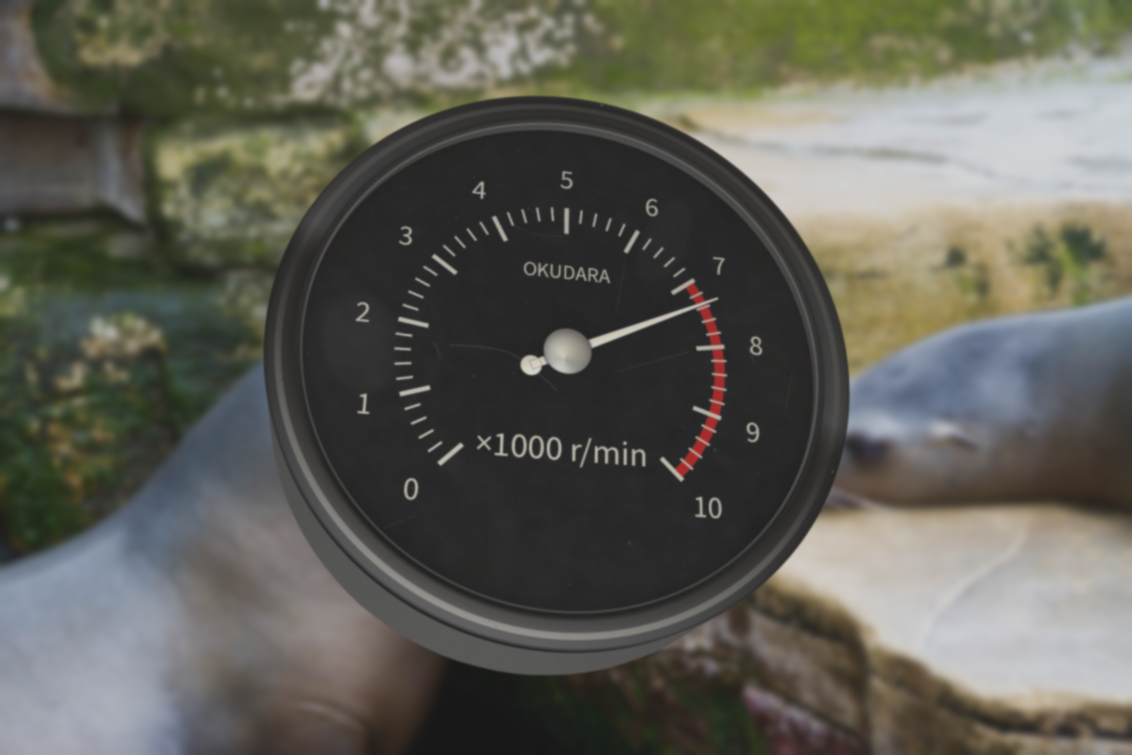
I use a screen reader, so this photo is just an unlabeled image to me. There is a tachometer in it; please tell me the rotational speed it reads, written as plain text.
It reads 7400 rpm
